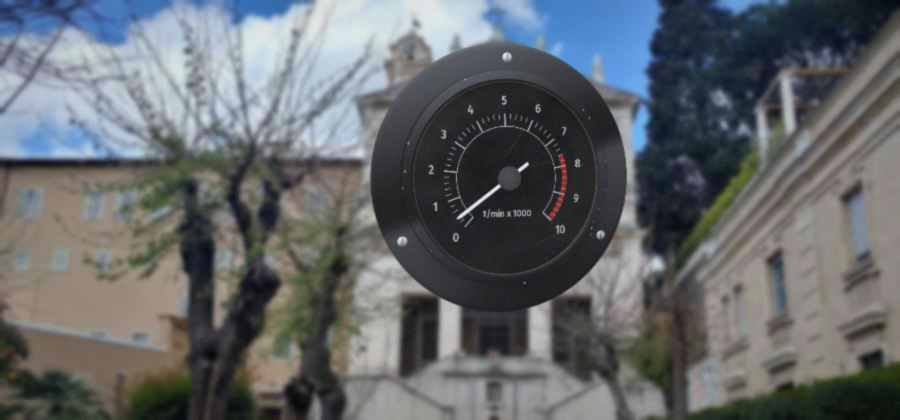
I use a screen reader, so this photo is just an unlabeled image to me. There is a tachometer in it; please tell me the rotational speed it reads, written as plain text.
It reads 400 rpm
